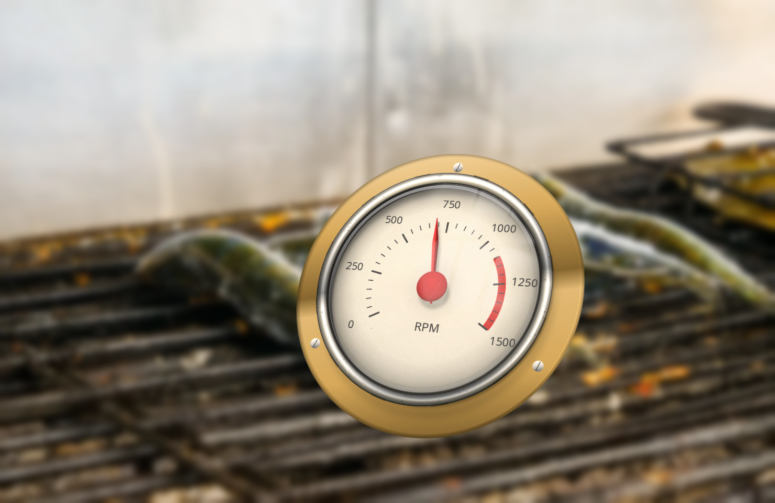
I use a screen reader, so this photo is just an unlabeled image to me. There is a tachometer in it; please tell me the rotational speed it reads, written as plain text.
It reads 700 rpm
